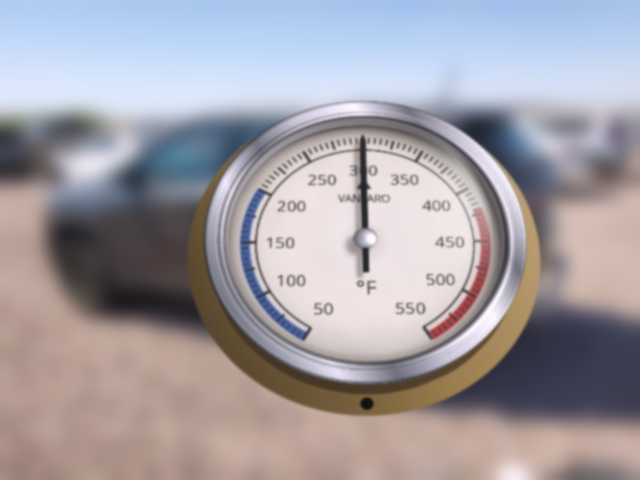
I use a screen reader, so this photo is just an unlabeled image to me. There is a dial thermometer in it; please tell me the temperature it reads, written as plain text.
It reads 300 °F
